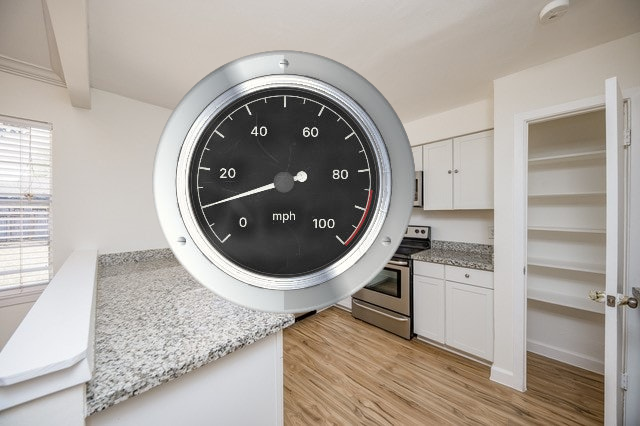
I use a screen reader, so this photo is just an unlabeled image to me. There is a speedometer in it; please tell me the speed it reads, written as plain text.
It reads 10 mph
